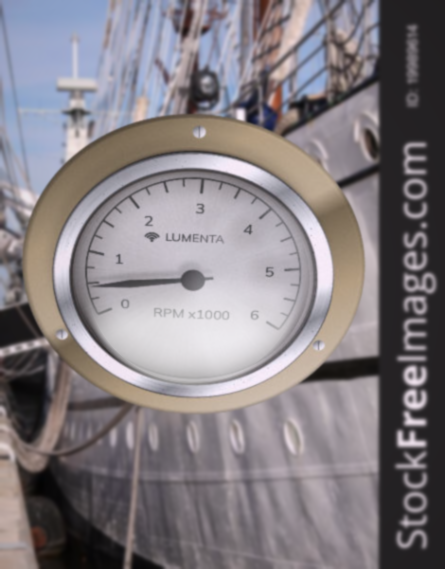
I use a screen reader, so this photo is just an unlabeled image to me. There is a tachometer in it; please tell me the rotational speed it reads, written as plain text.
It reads 500 rpm
